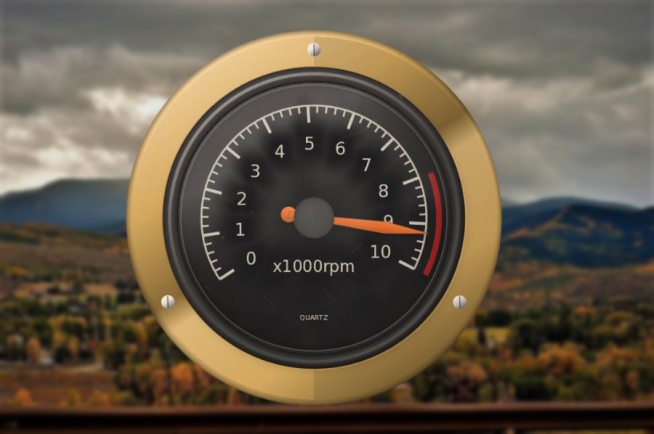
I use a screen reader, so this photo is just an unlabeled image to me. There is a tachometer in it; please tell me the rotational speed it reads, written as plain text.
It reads 9200 rpm
